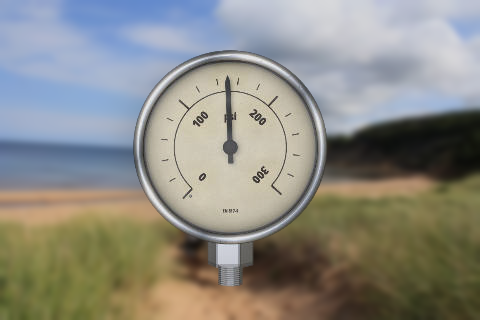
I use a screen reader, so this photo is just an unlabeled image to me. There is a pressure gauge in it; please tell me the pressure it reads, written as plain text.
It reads 150 psi
